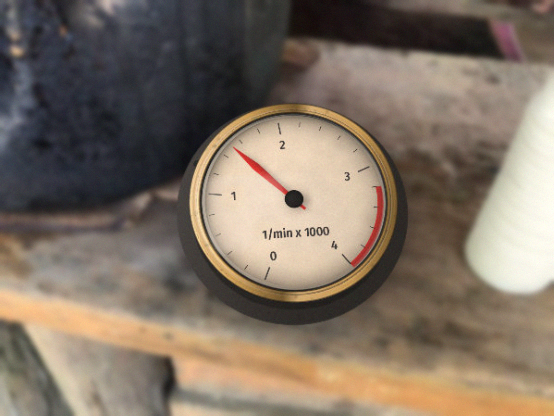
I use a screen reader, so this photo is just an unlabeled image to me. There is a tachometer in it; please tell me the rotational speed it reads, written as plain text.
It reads 1500 rpm
